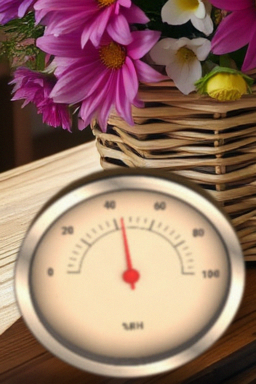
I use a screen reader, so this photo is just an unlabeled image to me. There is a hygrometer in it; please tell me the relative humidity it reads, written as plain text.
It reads 44 %
